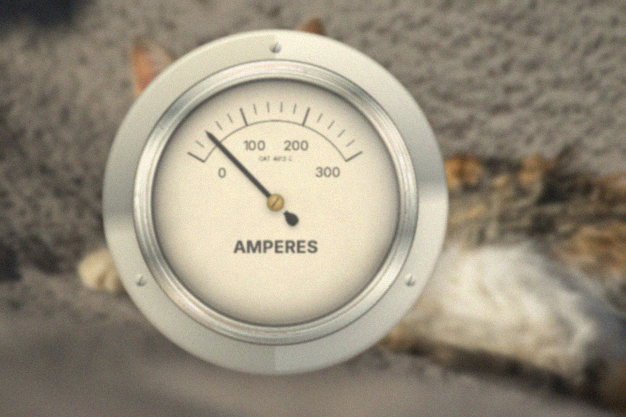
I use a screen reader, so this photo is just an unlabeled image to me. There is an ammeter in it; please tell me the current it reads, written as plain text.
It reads 40 A
